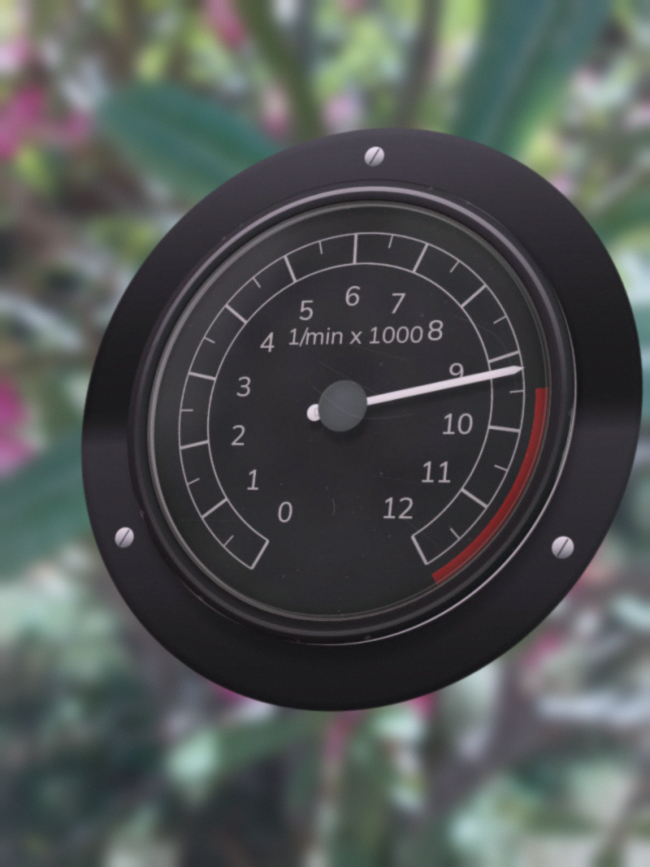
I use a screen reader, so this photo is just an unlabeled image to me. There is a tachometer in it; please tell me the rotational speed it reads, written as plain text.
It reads 9250 rpm
